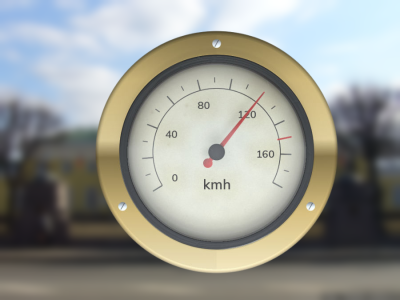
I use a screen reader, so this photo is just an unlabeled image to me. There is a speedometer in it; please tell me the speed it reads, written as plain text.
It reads 120 km/h
